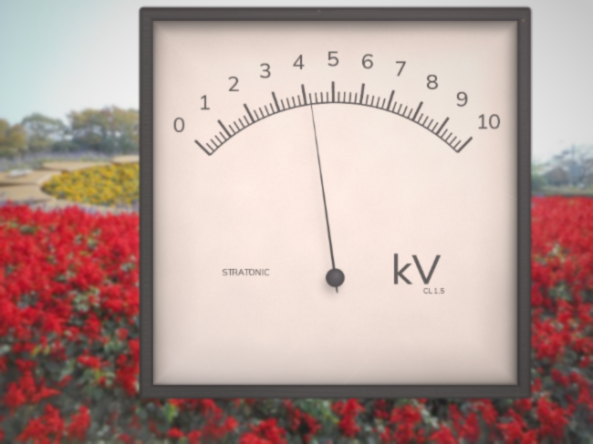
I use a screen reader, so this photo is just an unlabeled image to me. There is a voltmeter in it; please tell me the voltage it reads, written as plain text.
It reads 4.2 kV
